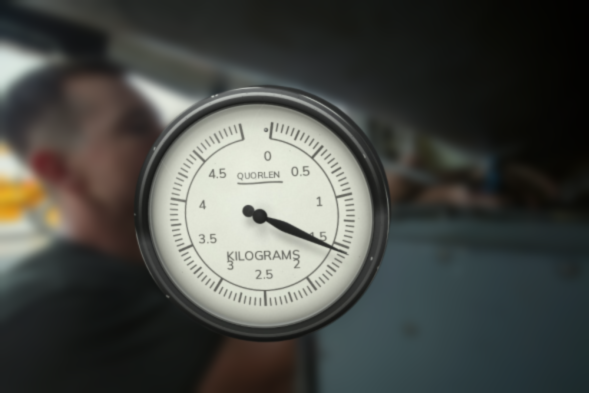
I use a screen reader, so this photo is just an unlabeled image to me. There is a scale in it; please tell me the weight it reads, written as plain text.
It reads 1.55 kg
